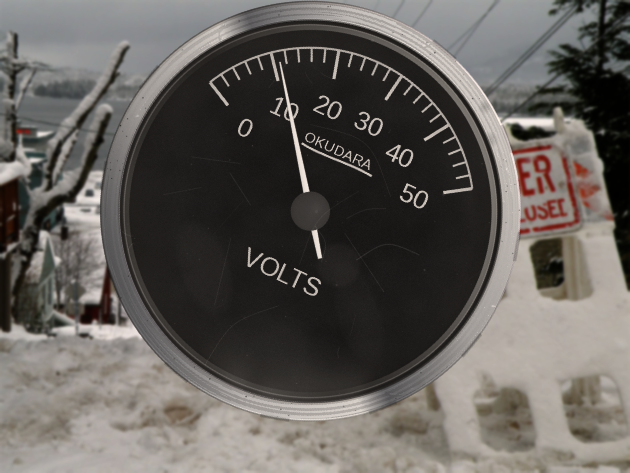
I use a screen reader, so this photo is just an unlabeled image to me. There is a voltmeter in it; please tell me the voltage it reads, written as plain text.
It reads 11 V
